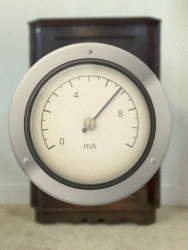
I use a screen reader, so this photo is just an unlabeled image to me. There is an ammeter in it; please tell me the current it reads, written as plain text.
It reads 6.75 mA
